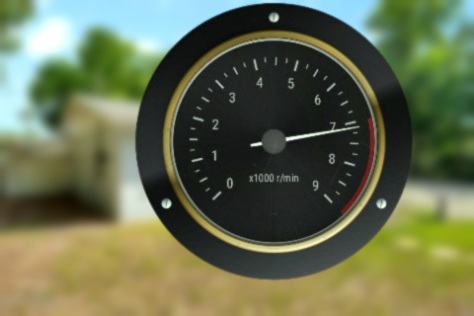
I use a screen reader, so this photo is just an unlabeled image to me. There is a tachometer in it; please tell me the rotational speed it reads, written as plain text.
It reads 7125 rpm
